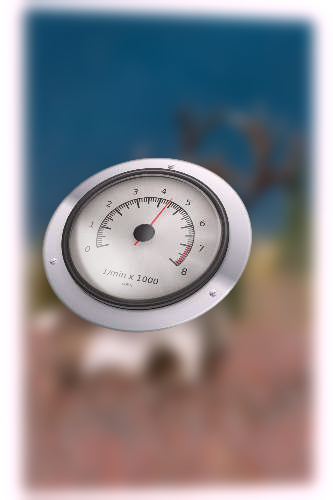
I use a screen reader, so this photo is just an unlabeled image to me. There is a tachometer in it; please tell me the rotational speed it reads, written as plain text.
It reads 4500 rpm
